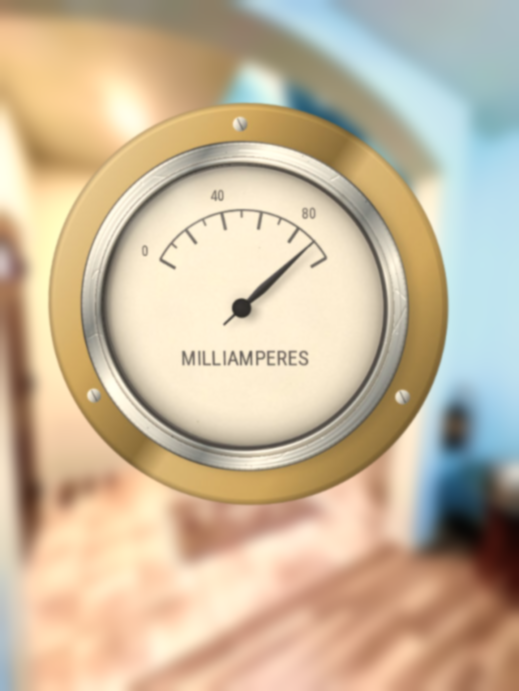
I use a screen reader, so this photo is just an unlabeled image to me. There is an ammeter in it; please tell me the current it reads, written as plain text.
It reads 90 mA
